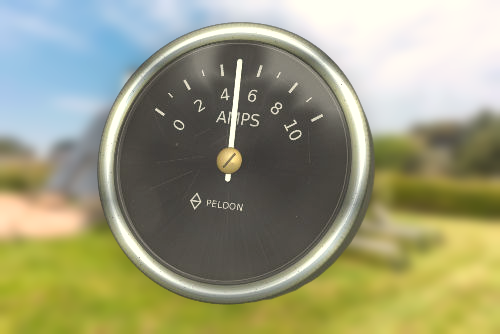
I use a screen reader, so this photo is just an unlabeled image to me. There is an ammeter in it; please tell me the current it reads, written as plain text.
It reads 5 A
